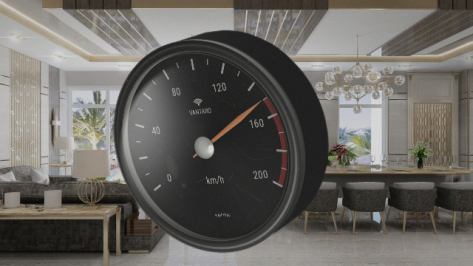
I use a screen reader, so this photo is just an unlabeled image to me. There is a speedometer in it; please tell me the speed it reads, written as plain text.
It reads 150 km/h
